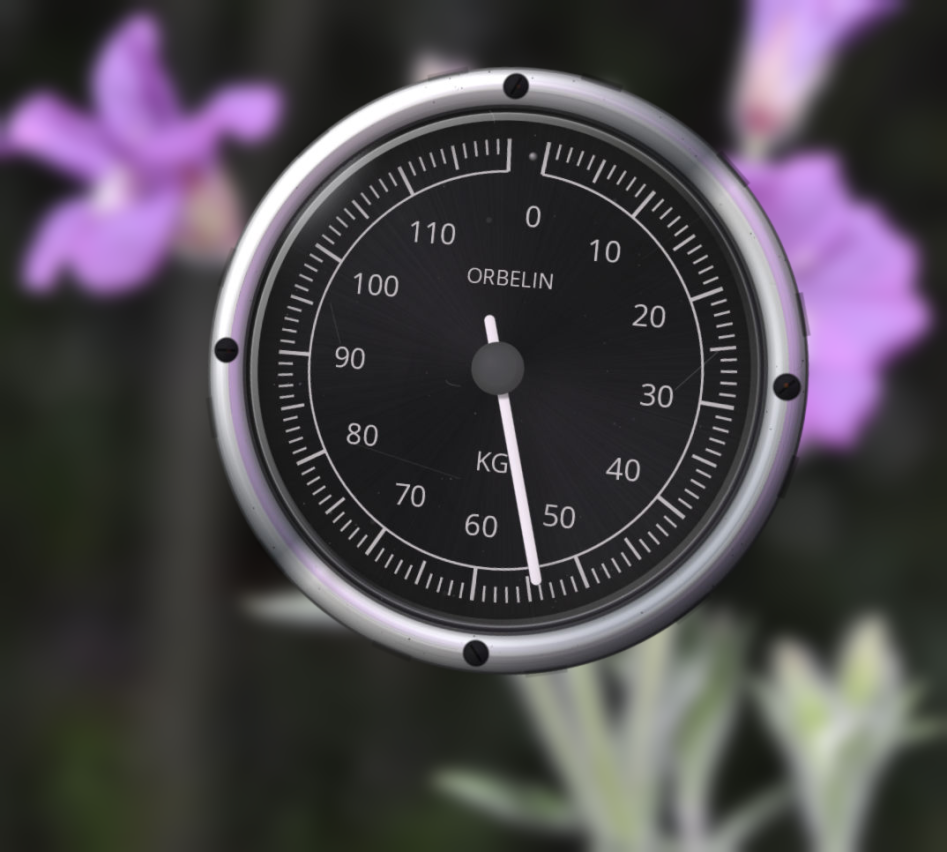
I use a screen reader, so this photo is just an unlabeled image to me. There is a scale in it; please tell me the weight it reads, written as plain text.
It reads 54 kg
